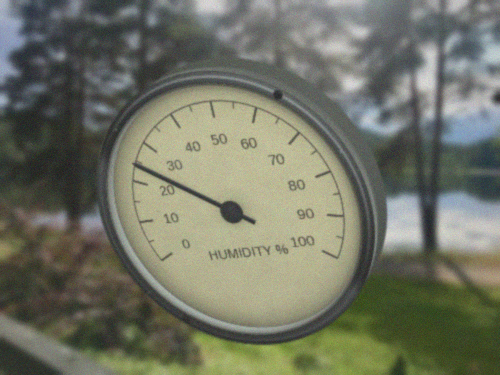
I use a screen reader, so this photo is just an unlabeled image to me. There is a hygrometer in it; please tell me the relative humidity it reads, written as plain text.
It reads 25 %
